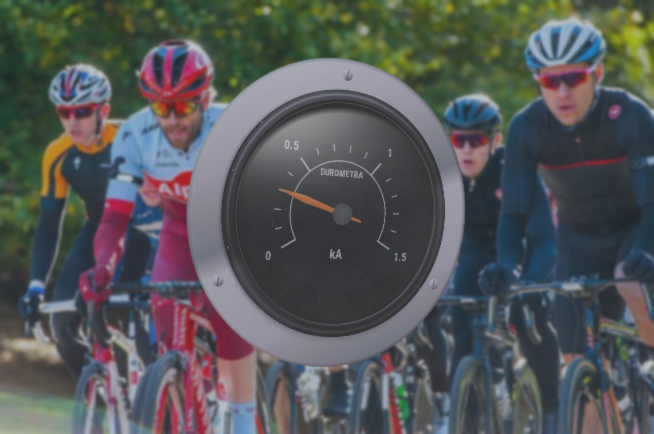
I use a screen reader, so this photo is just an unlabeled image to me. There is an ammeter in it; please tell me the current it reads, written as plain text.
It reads 0.3 kA
